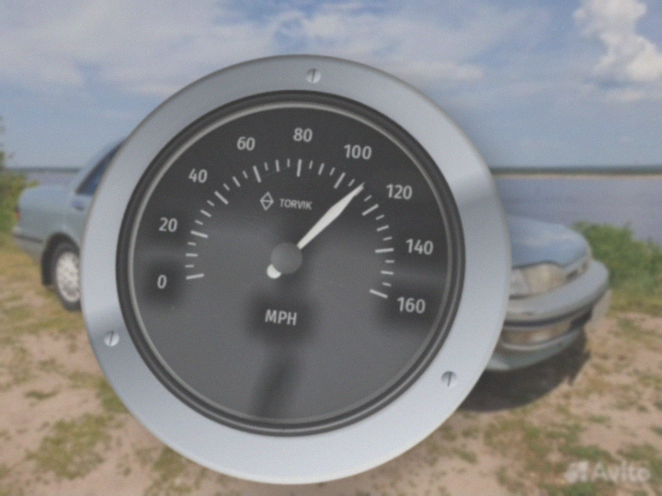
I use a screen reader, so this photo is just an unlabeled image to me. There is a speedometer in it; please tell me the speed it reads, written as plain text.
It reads 110 mph
